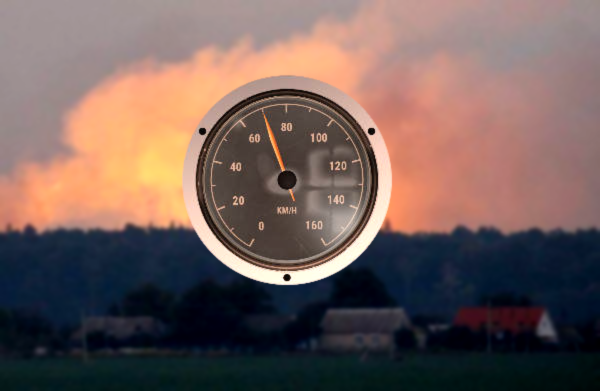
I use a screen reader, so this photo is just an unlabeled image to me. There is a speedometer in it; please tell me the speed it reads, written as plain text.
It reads 70 km/h
